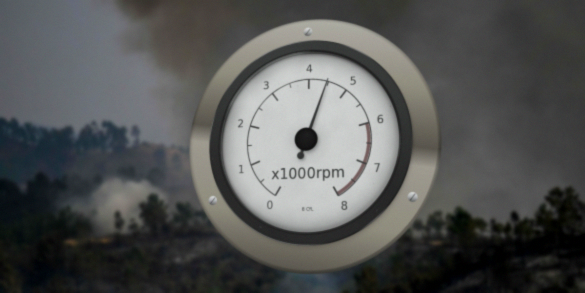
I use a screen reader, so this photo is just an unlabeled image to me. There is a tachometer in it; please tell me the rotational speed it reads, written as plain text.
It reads 4500 rpm
